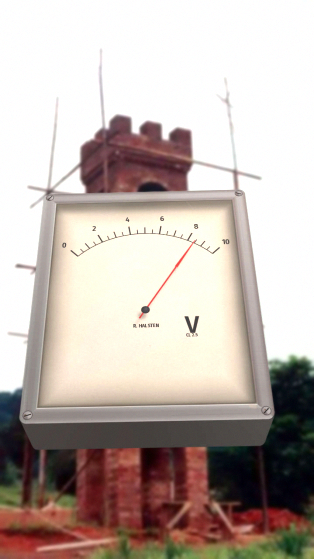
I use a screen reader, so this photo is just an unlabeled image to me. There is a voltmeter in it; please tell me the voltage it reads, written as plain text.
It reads 8.5 V
